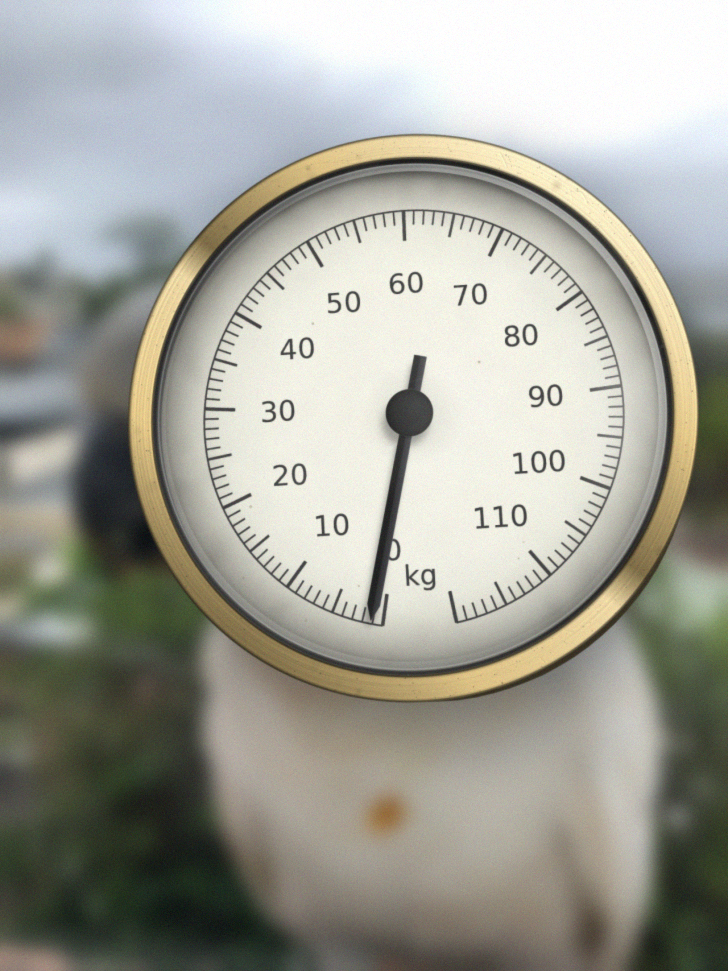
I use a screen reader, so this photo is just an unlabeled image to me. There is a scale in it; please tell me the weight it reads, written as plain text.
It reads 1 kg
